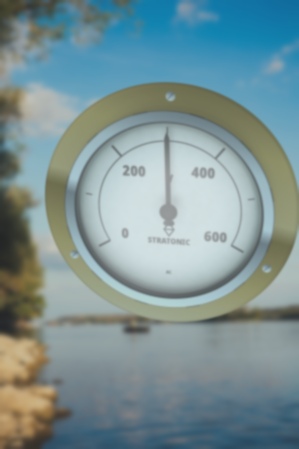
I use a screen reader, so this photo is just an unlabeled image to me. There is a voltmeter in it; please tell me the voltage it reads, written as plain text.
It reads 300 V
